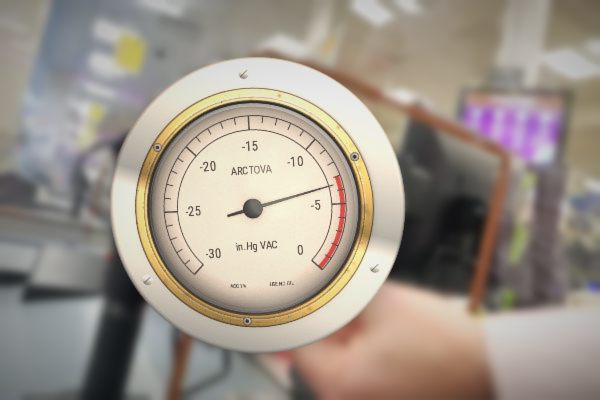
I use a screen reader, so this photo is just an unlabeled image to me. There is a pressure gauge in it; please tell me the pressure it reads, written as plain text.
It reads -6.5 inHg
